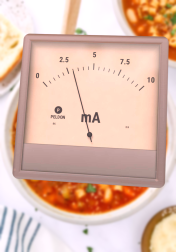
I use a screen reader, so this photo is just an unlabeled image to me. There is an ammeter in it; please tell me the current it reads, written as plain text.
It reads 3 mA
